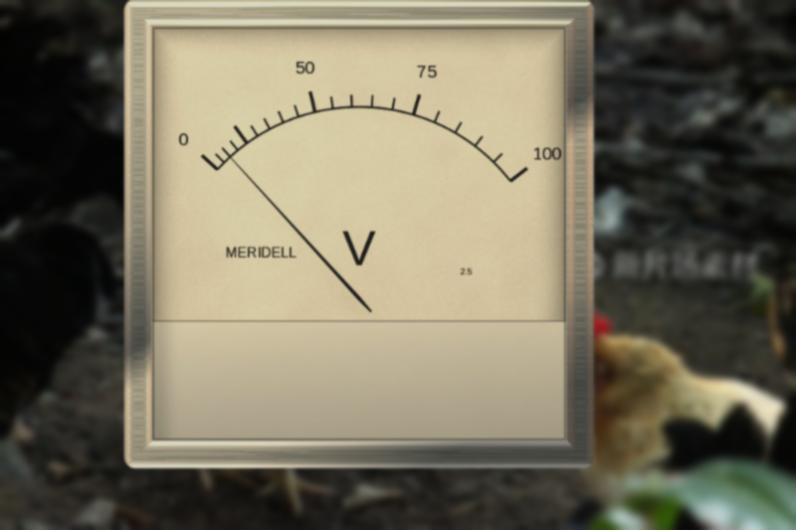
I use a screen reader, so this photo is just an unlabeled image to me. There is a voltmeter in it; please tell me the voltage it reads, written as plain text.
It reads 15 V
